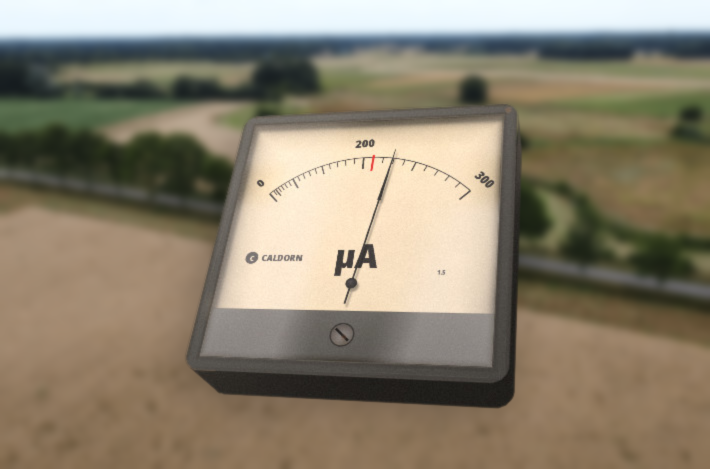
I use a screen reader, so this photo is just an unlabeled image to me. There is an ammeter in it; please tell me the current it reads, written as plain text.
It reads 230 µA
